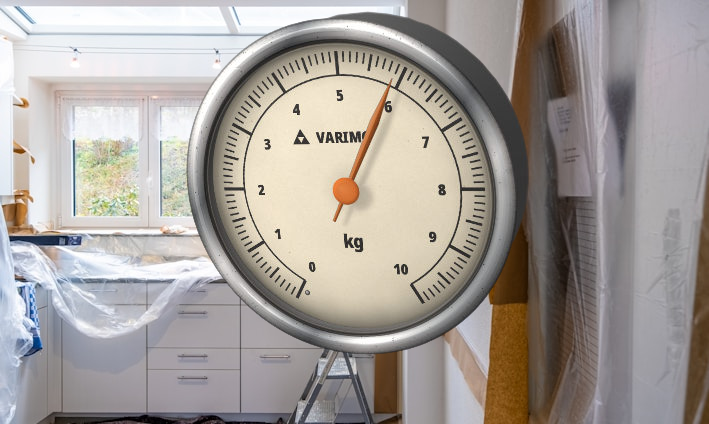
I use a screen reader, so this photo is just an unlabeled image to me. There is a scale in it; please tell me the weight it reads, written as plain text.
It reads 5.9 kg
